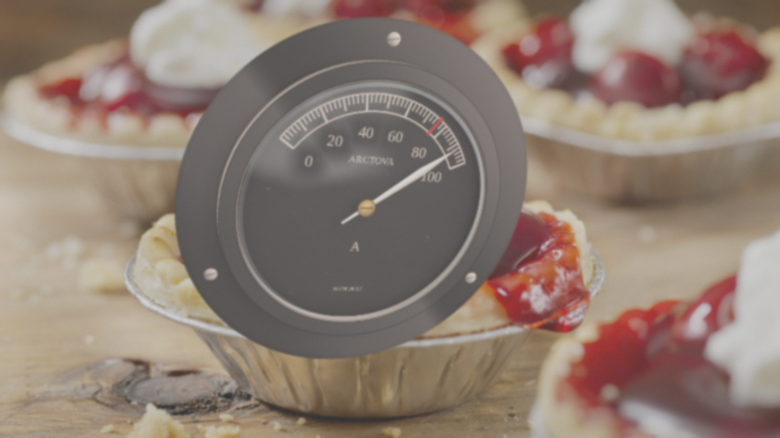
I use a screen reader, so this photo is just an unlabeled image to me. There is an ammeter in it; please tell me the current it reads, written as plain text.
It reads 90 A
